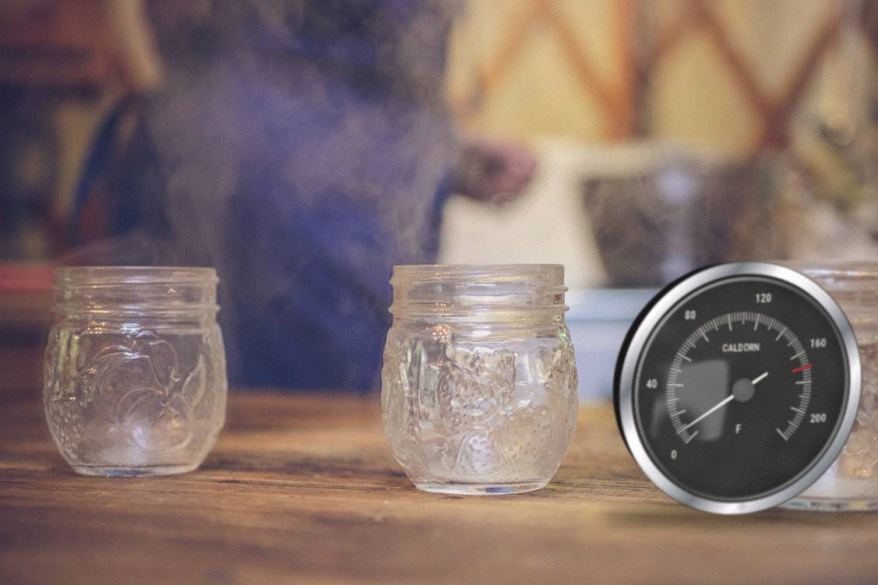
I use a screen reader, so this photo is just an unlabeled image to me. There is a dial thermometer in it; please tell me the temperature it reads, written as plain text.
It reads 10 °F
